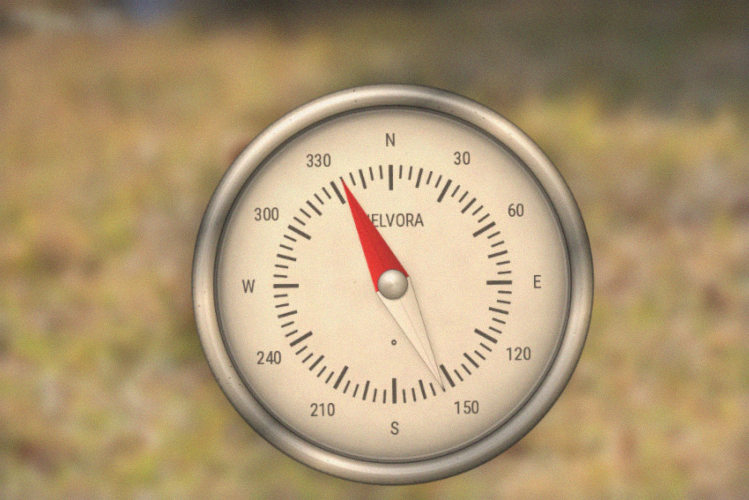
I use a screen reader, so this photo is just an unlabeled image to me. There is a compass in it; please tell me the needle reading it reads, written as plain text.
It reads 335 °
